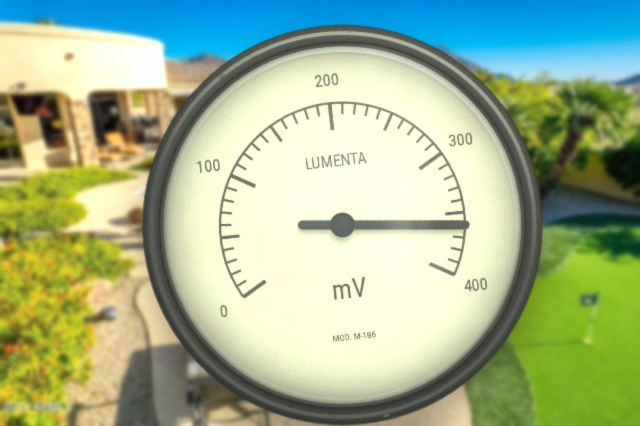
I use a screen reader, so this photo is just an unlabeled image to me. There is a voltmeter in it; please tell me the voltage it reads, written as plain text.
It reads 360 mV
